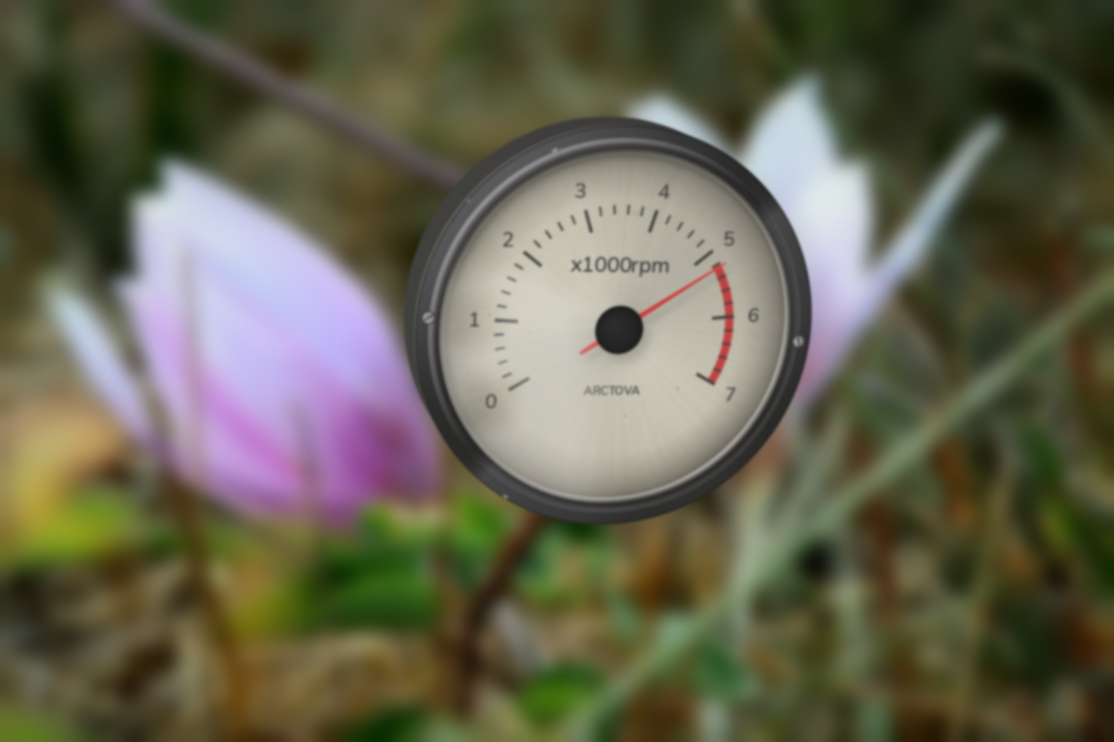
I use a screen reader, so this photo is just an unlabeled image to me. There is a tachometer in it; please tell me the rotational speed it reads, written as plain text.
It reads 5200 rpm
